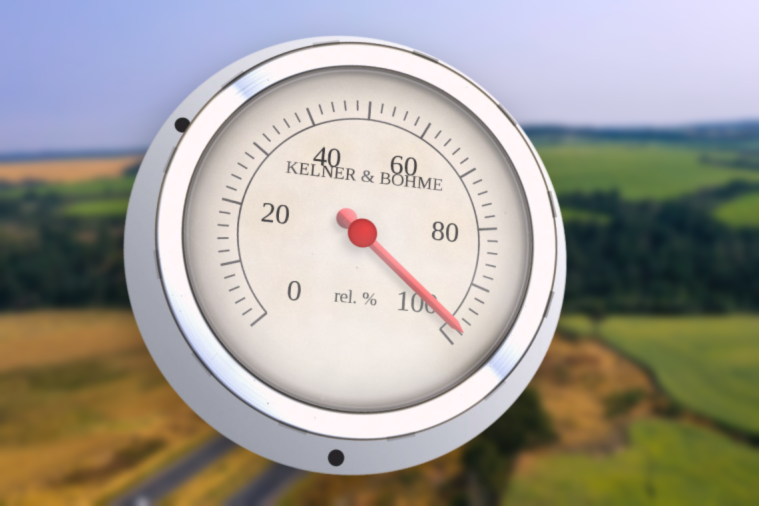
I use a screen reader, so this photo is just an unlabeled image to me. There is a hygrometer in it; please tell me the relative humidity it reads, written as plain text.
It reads 98 %
